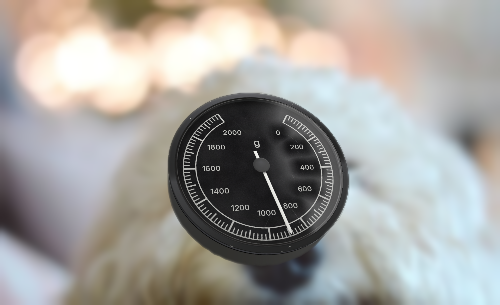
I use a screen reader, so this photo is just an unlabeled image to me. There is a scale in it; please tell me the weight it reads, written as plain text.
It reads 900 g
